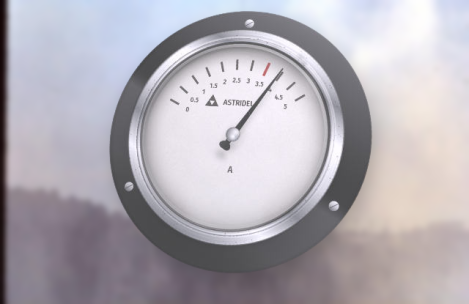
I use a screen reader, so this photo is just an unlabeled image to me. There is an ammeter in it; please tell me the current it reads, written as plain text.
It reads 4 A
